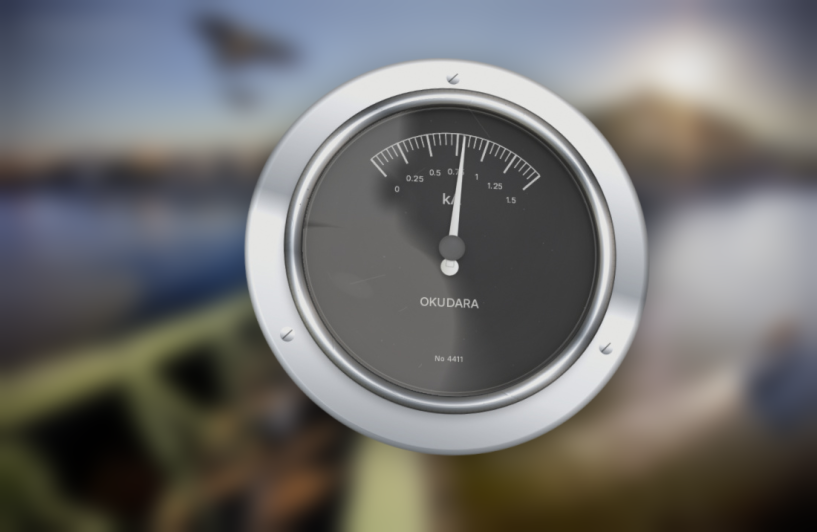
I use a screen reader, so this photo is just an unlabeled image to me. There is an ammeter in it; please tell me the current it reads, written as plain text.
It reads 0.8 kA
